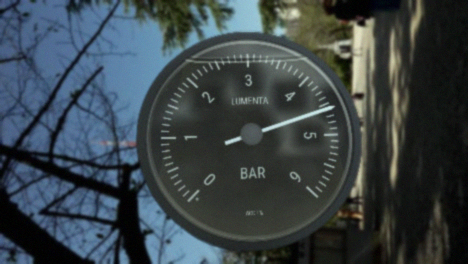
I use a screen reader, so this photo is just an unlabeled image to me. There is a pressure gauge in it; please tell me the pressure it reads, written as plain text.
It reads 4.6 bar
